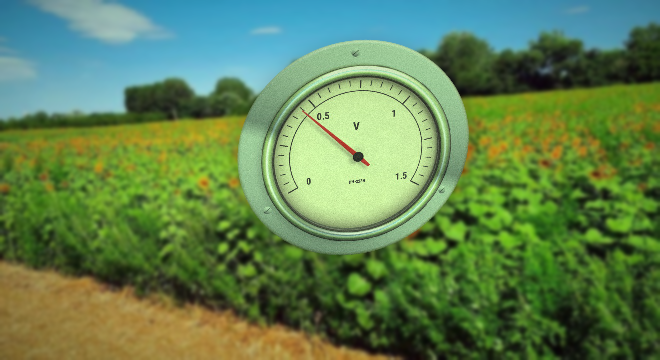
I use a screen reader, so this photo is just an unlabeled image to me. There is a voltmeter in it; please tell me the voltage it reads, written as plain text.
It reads 0.45 V
